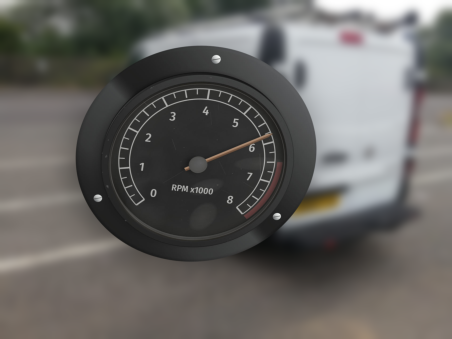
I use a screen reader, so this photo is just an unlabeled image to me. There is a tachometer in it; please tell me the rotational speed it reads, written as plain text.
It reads 5750 rpm
